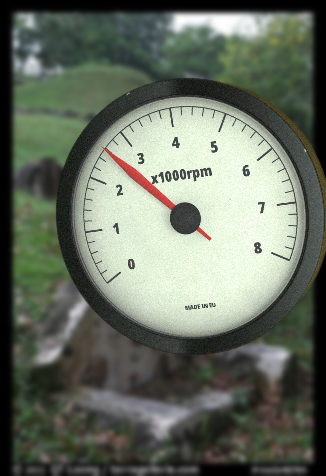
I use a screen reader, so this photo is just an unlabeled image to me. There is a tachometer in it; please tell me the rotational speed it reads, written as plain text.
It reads 2600 rpm
